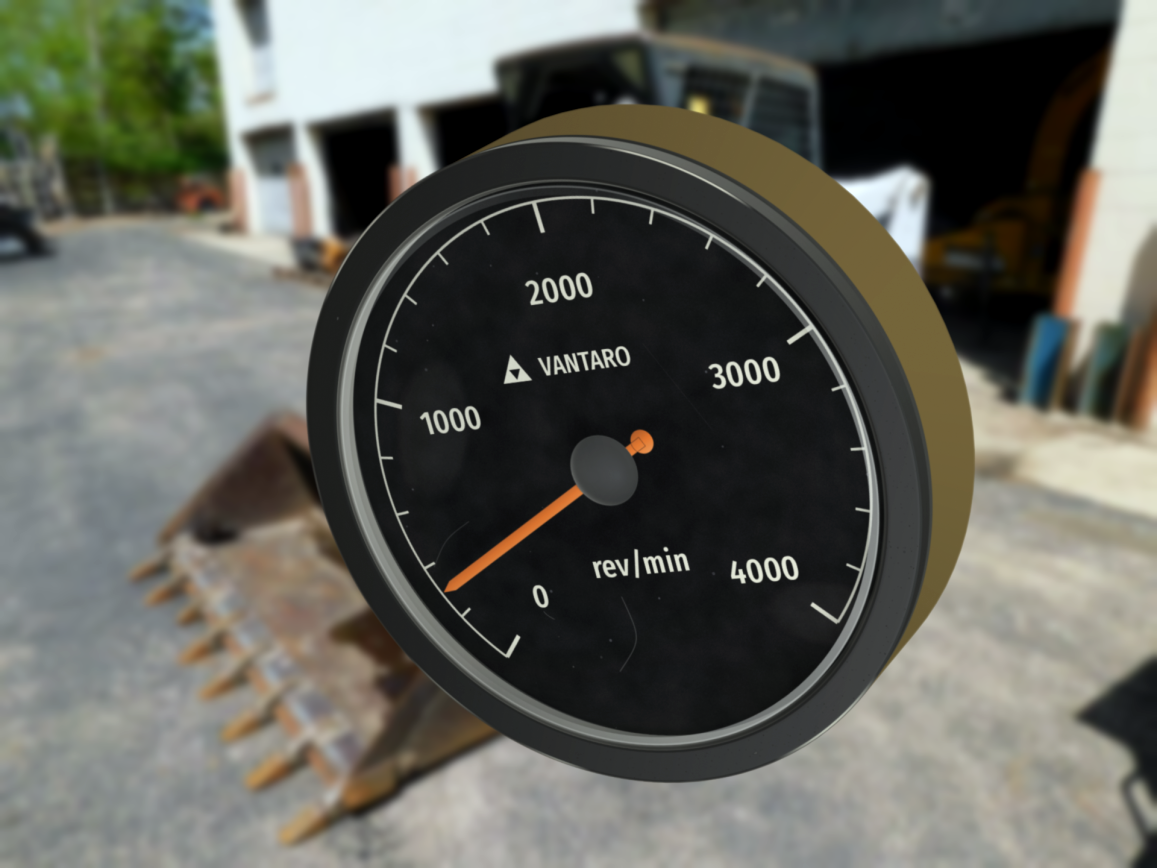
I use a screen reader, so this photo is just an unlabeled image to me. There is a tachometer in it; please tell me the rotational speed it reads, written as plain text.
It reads 300 rpm
